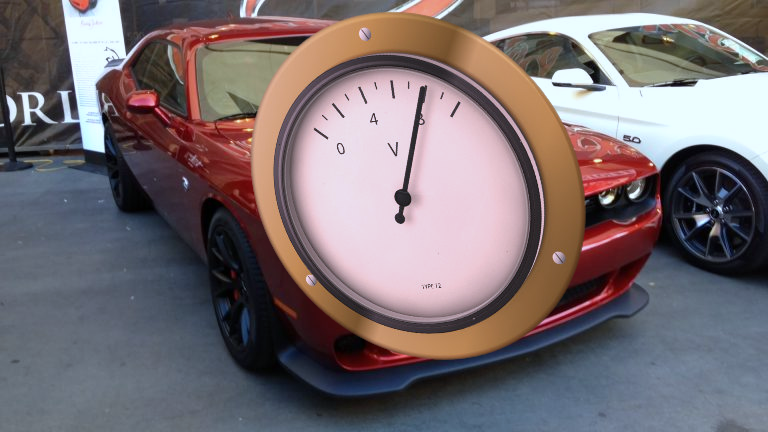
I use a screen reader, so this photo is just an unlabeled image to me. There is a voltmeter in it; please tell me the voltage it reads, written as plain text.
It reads 8 V
